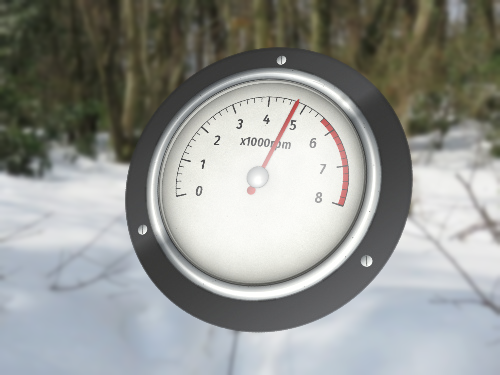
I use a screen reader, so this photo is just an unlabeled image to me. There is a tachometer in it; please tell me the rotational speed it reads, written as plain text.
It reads 4800 rpm
